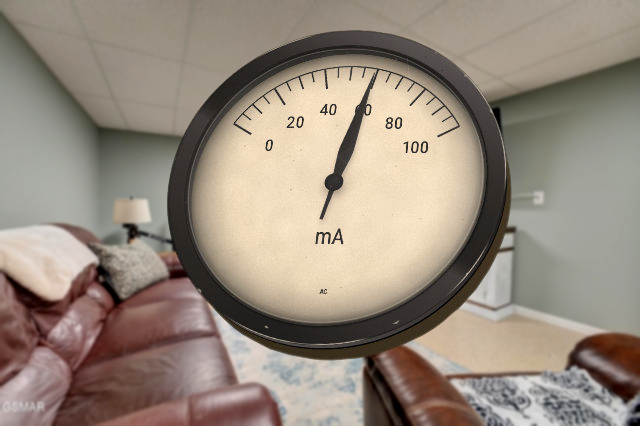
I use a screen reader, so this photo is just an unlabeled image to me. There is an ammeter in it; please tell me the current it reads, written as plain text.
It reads 60 mA
